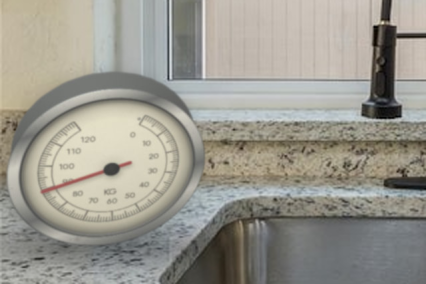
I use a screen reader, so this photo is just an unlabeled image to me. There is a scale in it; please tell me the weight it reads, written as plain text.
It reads 90 kg
